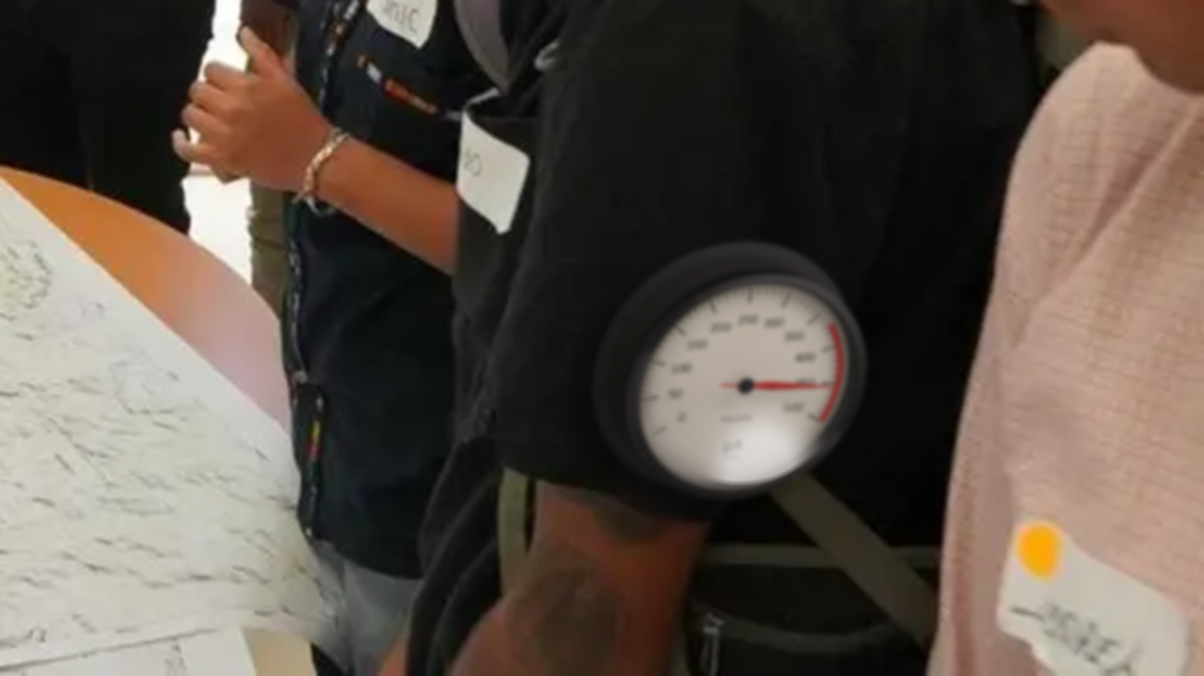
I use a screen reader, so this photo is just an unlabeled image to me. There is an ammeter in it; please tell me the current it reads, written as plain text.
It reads 450 µA
